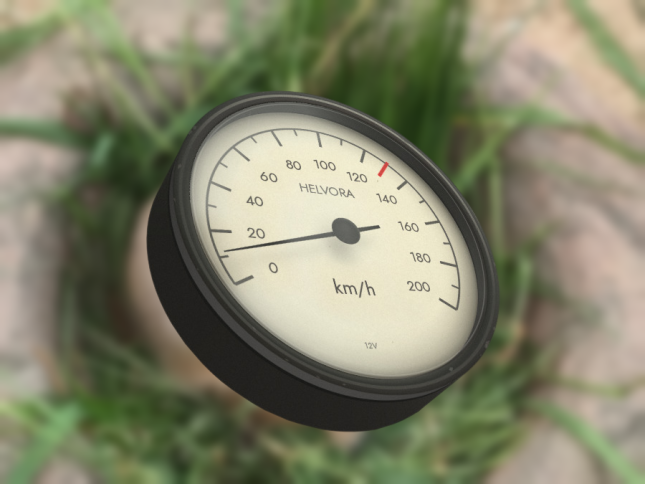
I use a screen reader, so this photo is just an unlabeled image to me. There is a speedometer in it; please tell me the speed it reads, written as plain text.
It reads 10 km/h
